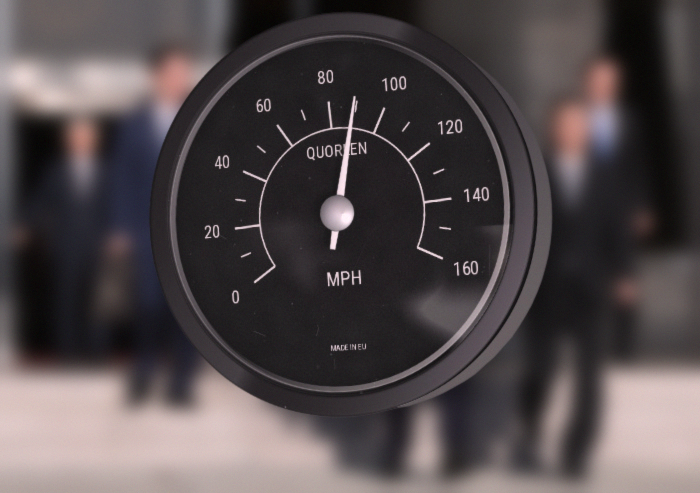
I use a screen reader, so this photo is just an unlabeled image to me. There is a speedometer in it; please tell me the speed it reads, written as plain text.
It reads 90 mph
